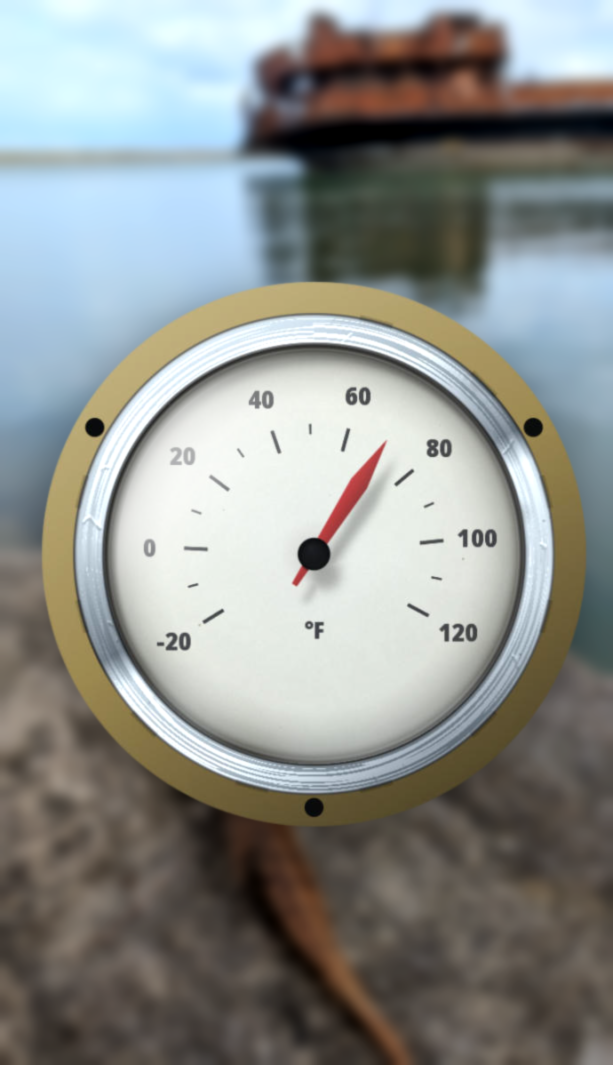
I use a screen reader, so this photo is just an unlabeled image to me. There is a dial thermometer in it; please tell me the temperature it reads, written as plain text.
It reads 70 °F
